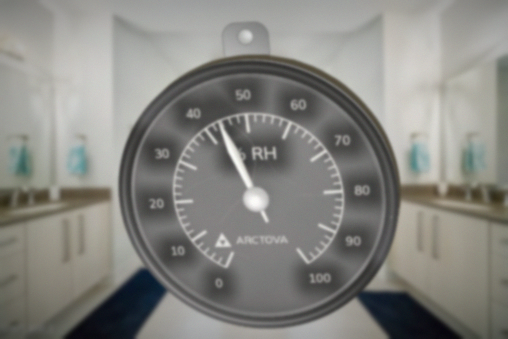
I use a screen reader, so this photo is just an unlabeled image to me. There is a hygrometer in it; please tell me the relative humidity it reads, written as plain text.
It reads 44 %
